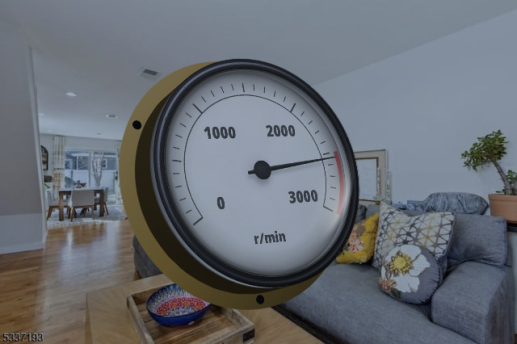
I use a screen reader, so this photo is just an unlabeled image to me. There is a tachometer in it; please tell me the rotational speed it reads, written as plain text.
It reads 2550 rpm
